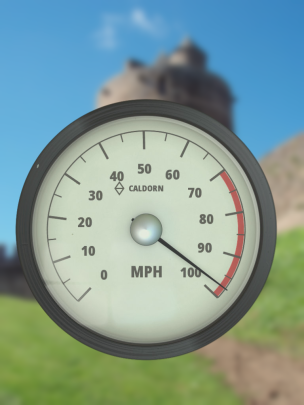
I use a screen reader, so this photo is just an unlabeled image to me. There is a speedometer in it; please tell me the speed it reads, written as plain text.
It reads 97.5 mph
